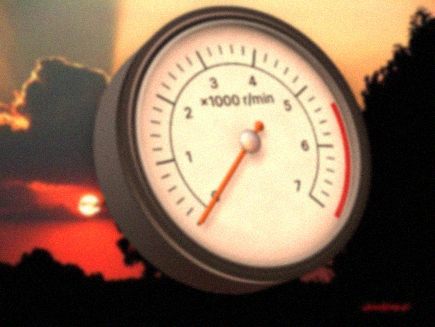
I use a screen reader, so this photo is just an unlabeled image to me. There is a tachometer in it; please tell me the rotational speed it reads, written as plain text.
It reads 0 rpm
